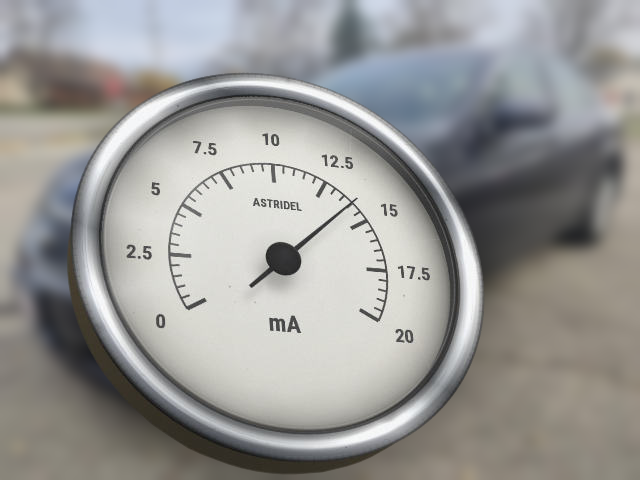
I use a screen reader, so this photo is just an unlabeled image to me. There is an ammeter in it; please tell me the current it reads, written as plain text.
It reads 14 mA
